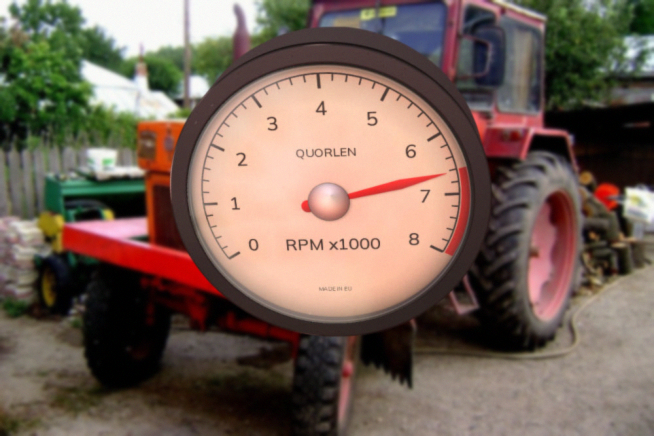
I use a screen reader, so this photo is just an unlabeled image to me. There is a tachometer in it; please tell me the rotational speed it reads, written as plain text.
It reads 6600 rpm
